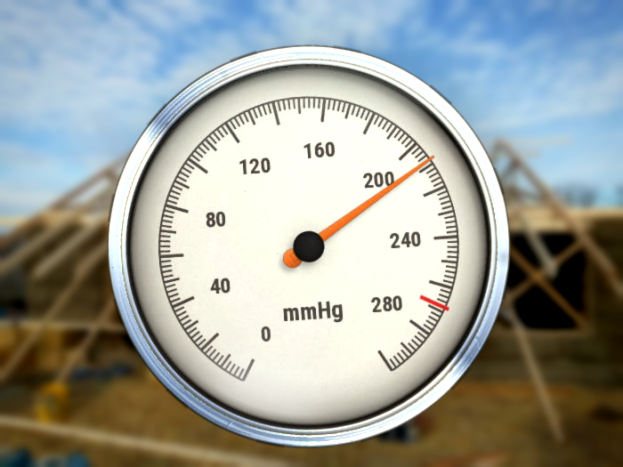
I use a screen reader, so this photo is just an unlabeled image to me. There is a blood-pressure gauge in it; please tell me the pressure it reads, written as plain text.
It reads 208 mmHg
